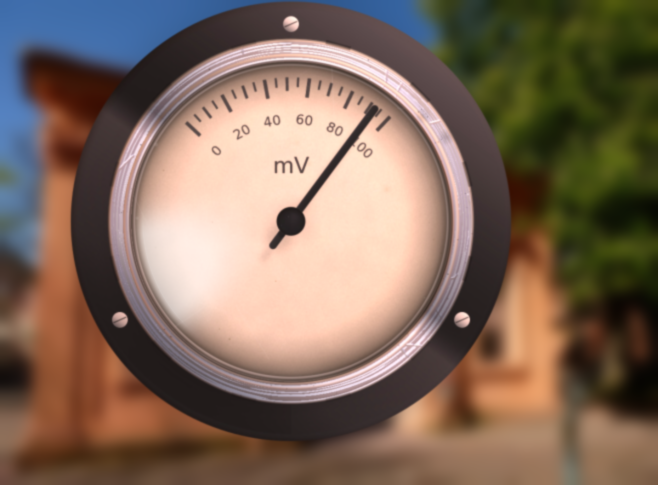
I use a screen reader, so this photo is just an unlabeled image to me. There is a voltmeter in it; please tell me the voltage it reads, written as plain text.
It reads 92.5 mV
